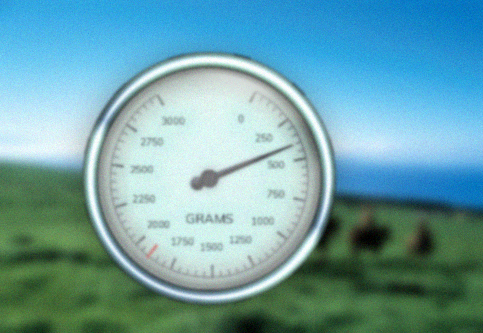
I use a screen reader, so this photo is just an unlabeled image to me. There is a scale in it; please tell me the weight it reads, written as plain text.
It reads 400 g
